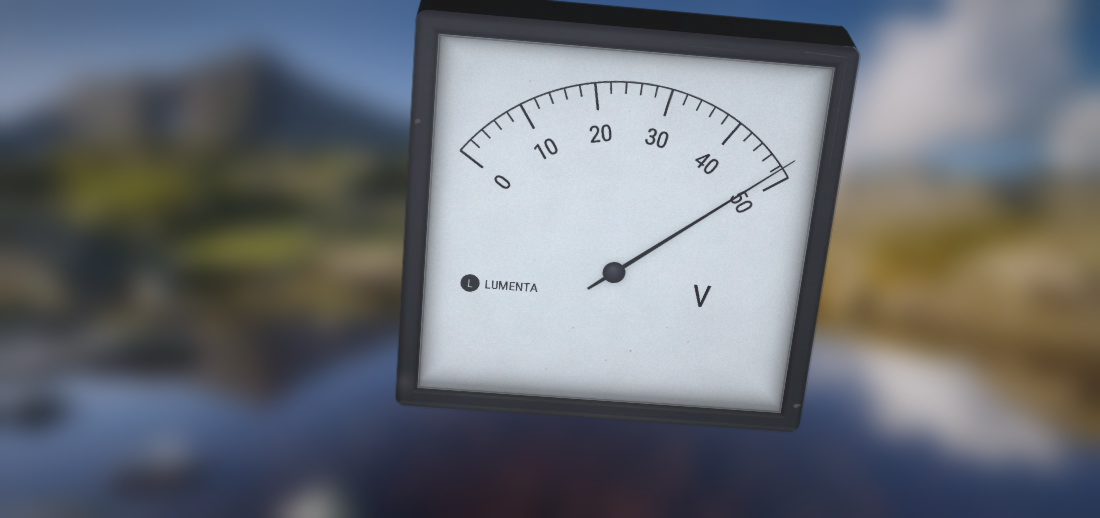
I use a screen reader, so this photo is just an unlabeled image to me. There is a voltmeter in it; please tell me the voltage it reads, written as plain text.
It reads 48 V
